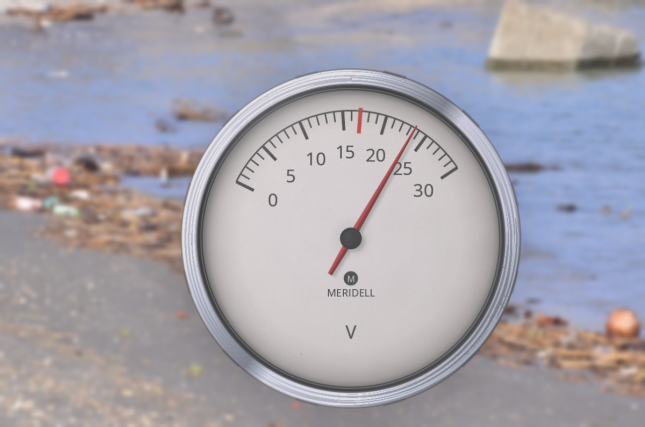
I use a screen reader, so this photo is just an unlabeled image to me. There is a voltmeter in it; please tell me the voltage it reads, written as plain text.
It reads 23.5 V
